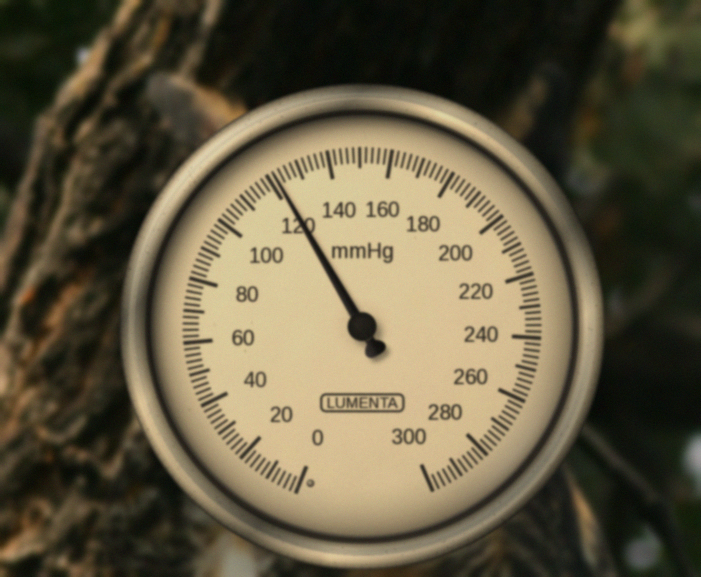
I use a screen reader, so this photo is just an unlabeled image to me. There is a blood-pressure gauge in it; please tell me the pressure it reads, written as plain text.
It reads 122 mmHg
